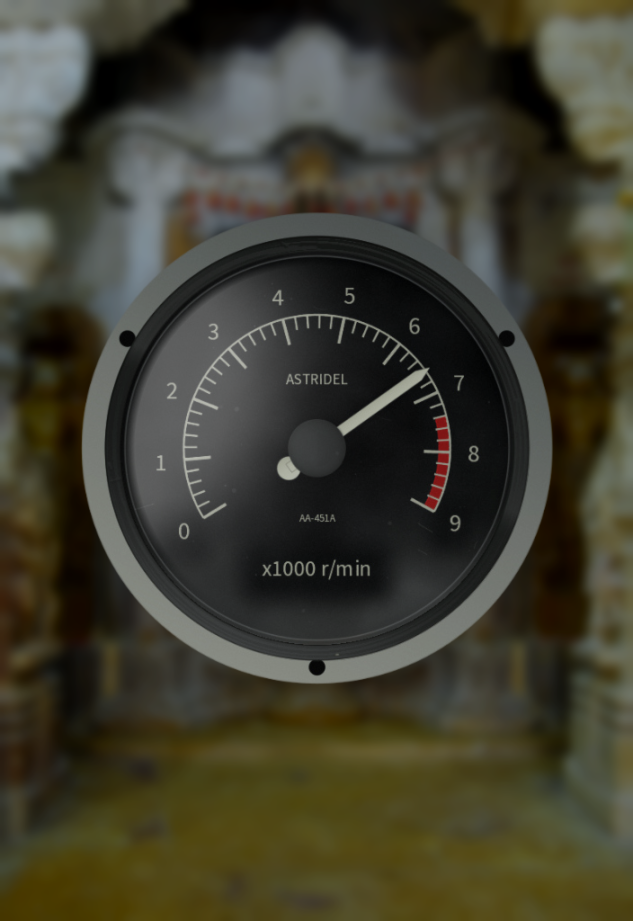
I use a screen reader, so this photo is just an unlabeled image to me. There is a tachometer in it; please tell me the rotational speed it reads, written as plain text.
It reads 6600 rpm
